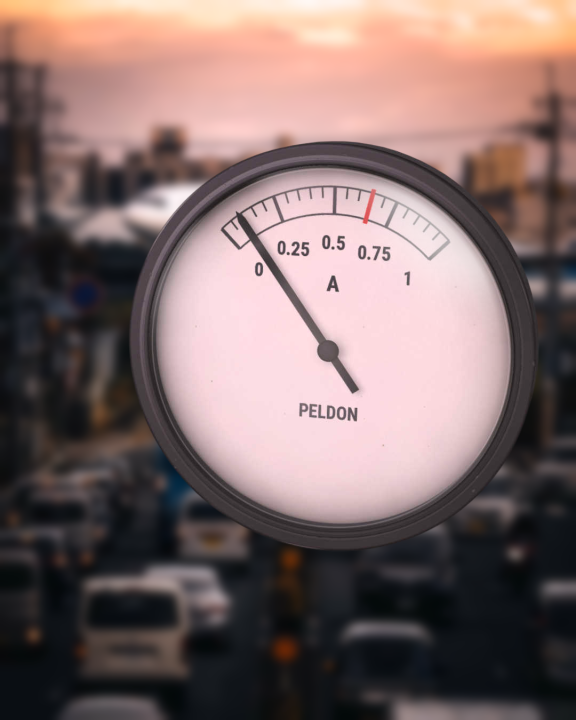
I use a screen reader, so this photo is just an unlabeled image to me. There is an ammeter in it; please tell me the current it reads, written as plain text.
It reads 0.1 A
